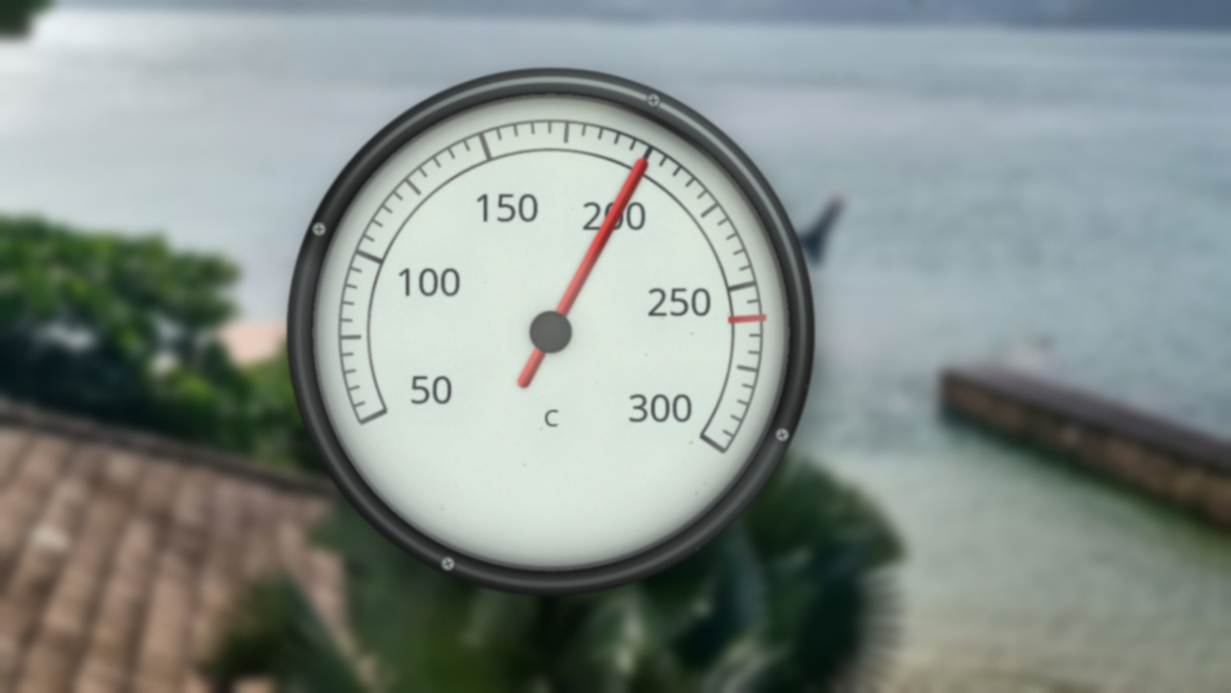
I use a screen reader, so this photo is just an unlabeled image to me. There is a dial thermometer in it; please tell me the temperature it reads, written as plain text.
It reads 200 °C
